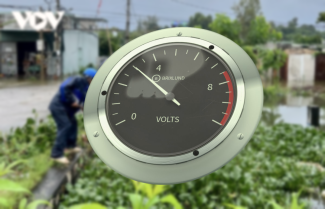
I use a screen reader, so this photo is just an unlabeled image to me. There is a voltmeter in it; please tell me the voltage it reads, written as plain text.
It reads 3 V
